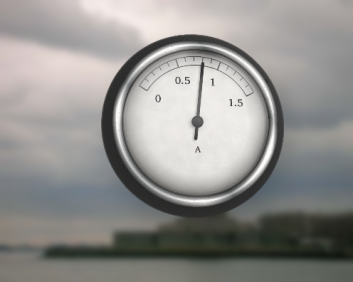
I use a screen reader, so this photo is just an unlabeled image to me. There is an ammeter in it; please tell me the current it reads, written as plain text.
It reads 0.8 A
